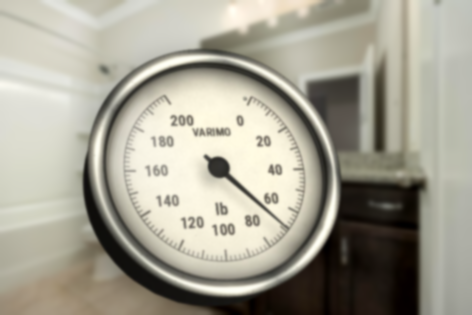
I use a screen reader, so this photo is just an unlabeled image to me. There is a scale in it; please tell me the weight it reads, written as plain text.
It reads 70 lb
